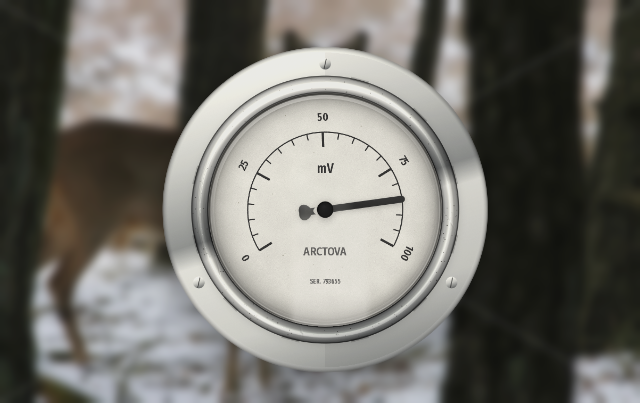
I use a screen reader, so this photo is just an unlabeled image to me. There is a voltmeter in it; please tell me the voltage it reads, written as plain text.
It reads 85 mV
